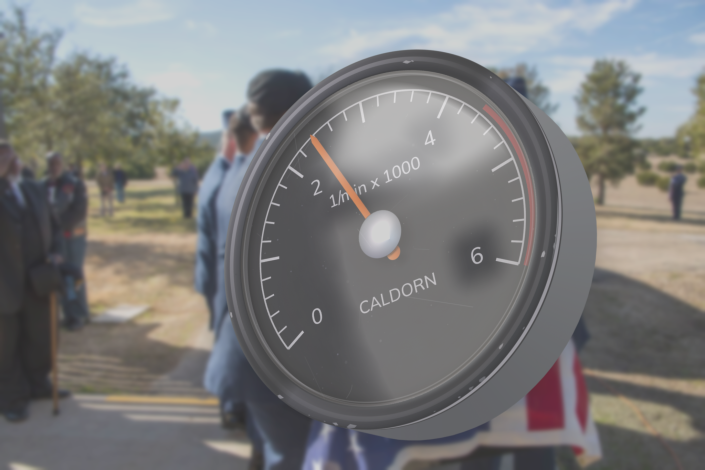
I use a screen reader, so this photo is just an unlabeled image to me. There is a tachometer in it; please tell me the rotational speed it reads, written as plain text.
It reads 2400 rpm
